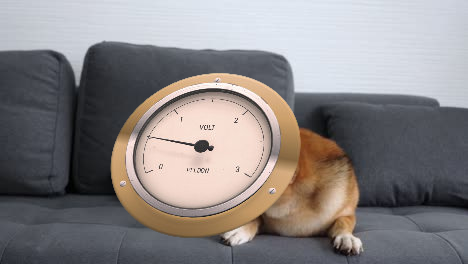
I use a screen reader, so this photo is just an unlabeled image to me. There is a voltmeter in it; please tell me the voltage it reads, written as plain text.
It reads 0.5 V
